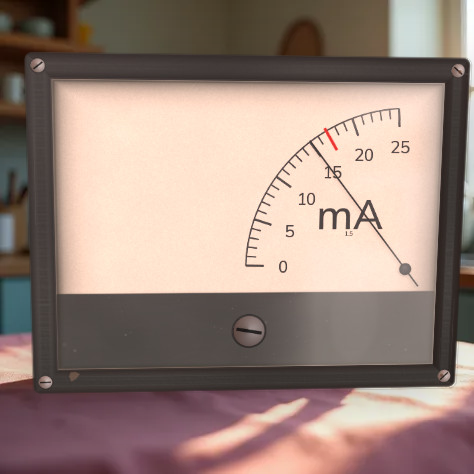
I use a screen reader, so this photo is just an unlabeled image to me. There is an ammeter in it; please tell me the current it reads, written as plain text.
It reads 15 mA
